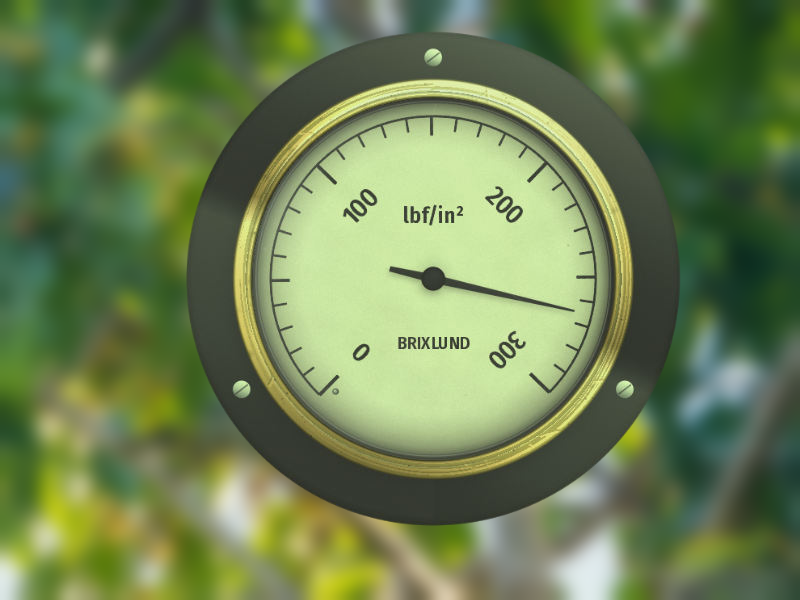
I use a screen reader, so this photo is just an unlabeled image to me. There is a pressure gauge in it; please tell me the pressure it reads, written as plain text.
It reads 265 psi
